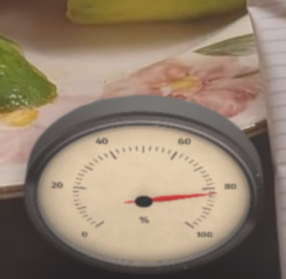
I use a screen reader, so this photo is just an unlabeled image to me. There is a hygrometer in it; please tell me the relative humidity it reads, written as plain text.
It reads 80 %
